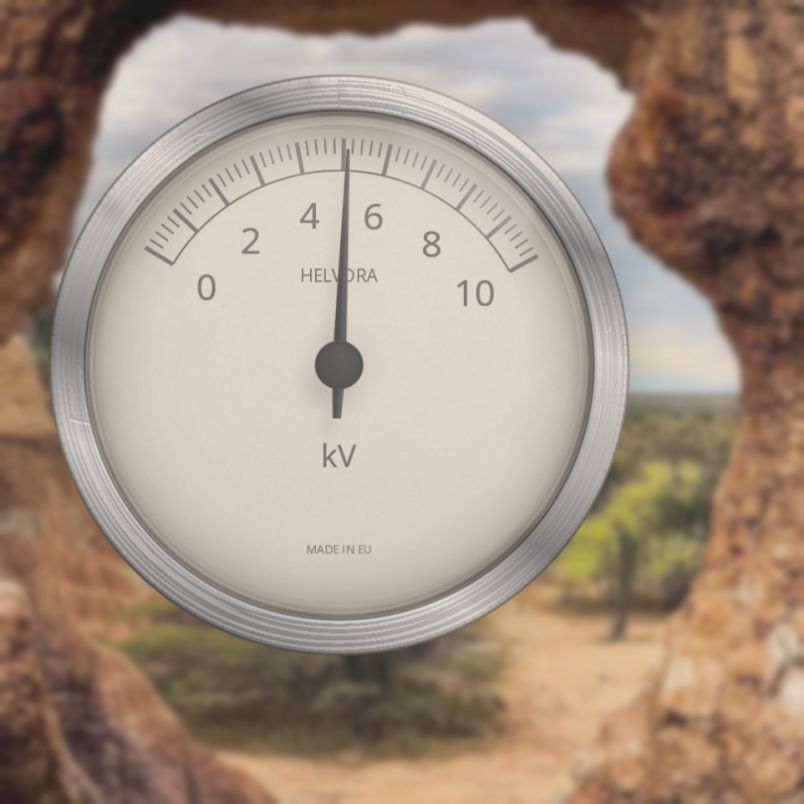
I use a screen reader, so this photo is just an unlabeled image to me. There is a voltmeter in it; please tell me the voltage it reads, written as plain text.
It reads 5.1 kV
